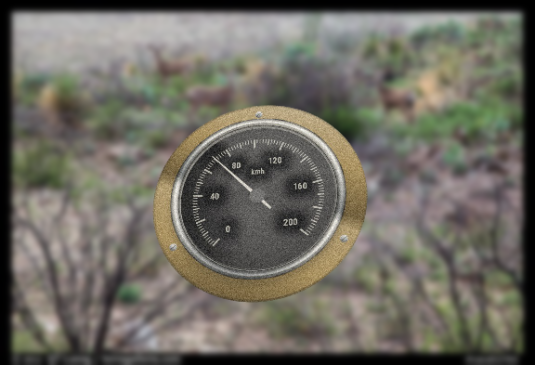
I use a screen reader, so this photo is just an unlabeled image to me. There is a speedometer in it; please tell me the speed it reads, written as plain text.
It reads 70 km/h
